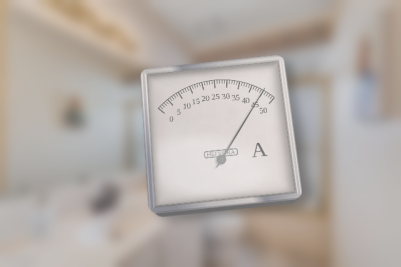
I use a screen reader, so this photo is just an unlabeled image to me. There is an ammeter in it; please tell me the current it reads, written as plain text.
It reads 45 A
